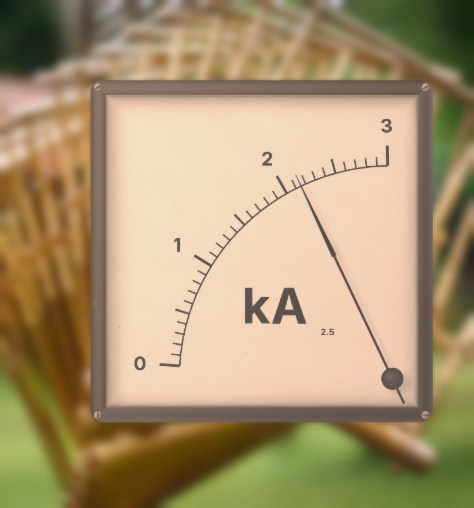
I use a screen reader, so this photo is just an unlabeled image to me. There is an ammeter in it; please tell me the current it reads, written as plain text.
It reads 2.15 kA
